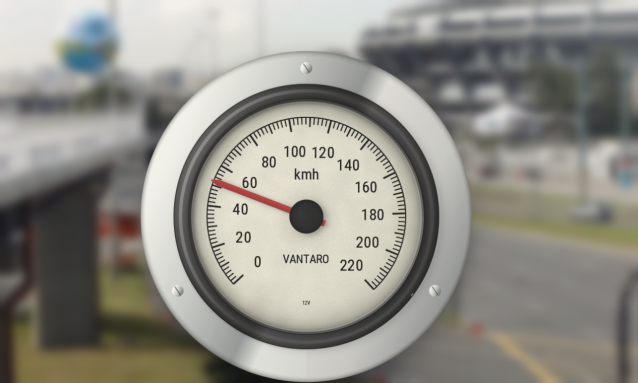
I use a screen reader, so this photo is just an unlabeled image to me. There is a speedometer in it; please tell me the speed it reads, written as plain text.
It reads 52 km/h
